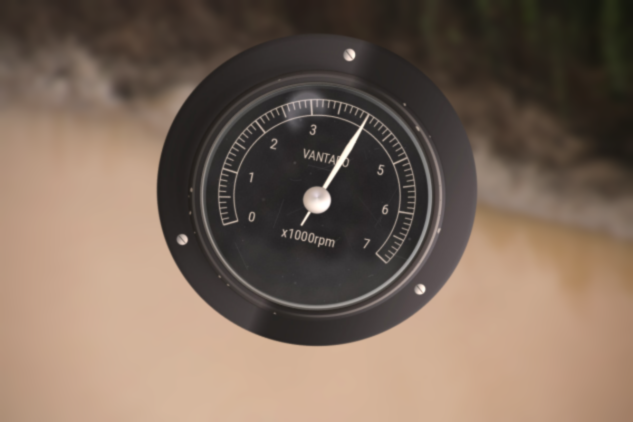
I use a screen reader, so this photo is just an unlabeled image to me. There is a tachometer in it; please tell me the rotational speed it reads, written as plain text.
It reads 4000 rpm
